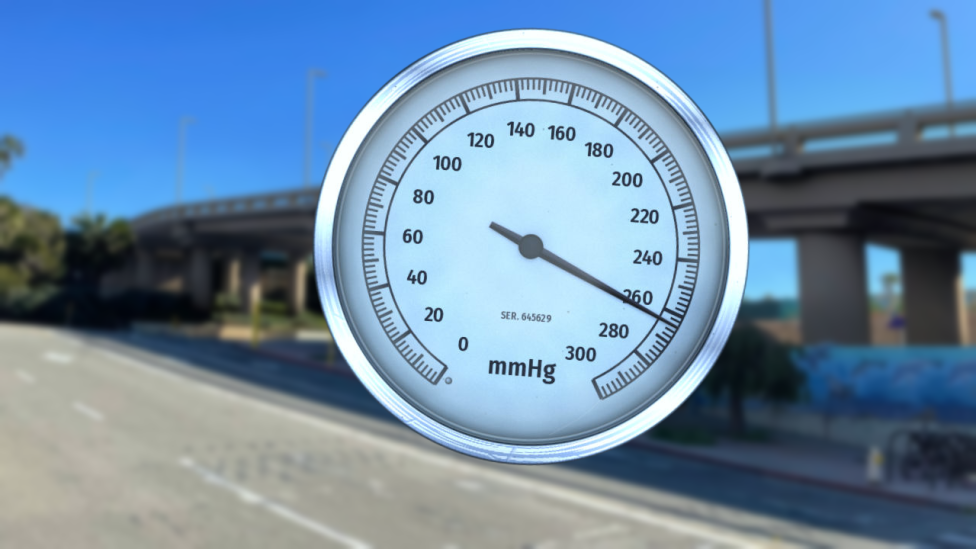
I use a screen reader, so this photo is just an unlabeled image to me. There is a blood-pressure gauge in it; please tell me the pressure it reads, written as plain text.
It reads 264 mmHg
